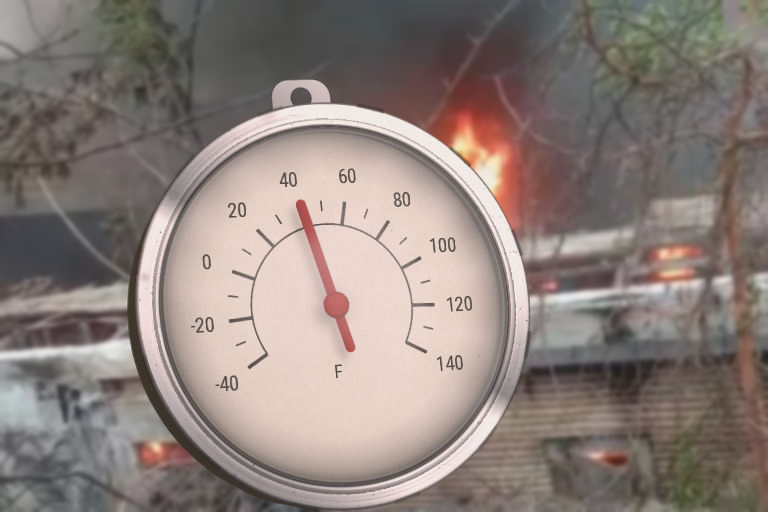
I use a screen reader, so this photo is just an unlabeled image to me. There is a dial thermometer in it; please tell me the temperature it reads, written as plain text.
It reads 40 °F
